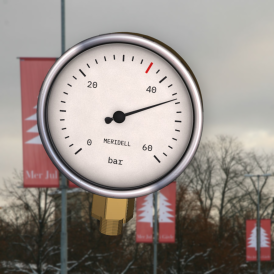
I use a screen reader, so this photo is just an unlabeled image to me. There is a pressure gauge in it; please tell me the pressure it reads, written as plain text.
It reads 45 bar
